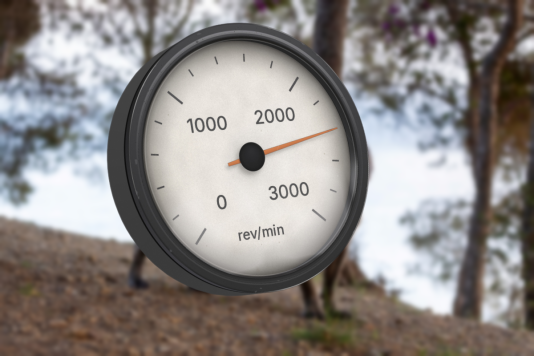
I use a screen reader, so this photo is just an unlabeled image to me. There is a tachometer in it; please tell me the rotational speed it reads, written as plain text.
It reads 2400 rpm
